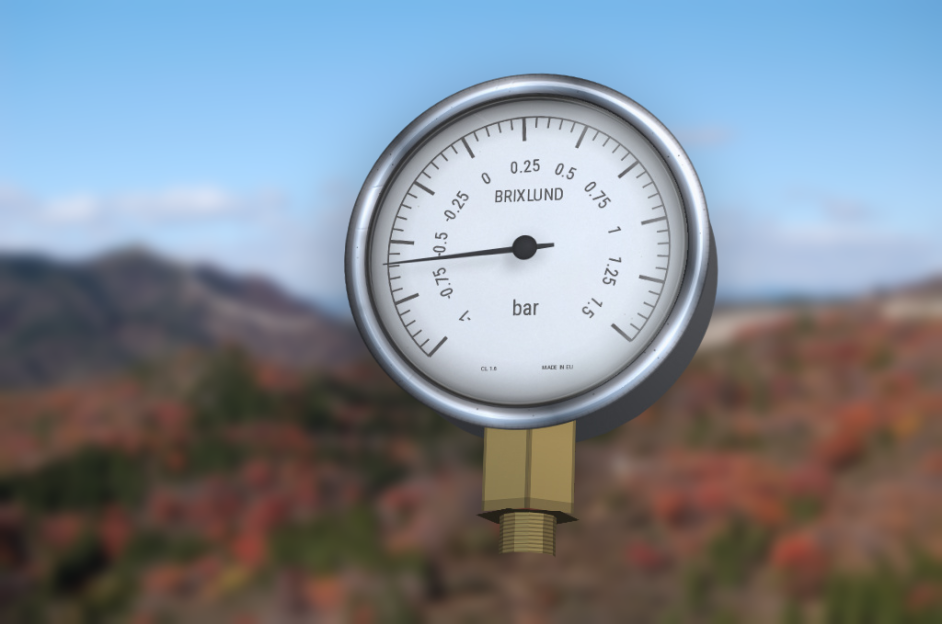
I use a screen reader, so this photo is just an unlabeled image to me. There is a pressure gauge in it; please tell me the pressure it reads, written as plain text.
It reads -0.6 bar
